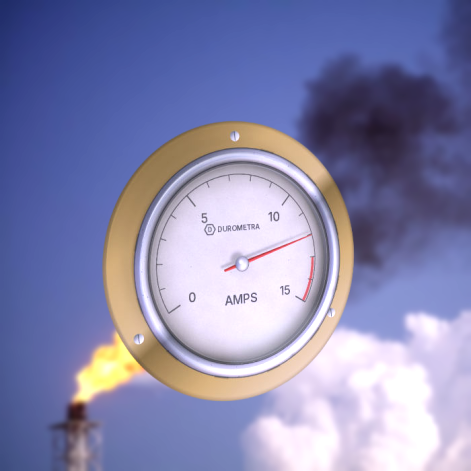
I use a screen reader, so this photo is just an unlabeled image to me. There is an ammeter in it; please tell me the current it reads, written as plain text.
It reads 12 A
